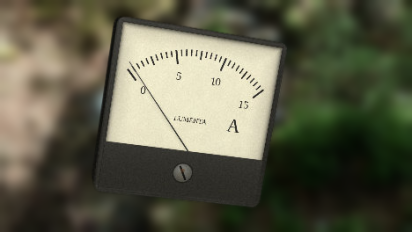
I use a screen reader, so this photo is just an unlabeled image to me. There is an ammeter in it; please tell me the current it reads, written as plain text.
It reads 0.5 A
